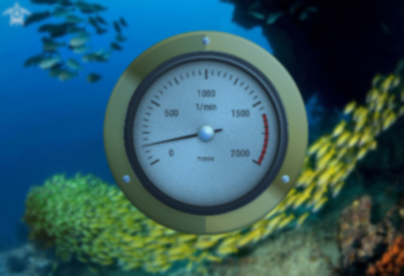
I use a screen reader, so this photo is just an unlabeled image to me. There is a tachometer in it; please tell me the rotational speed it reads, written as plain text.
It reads 150 rpm
